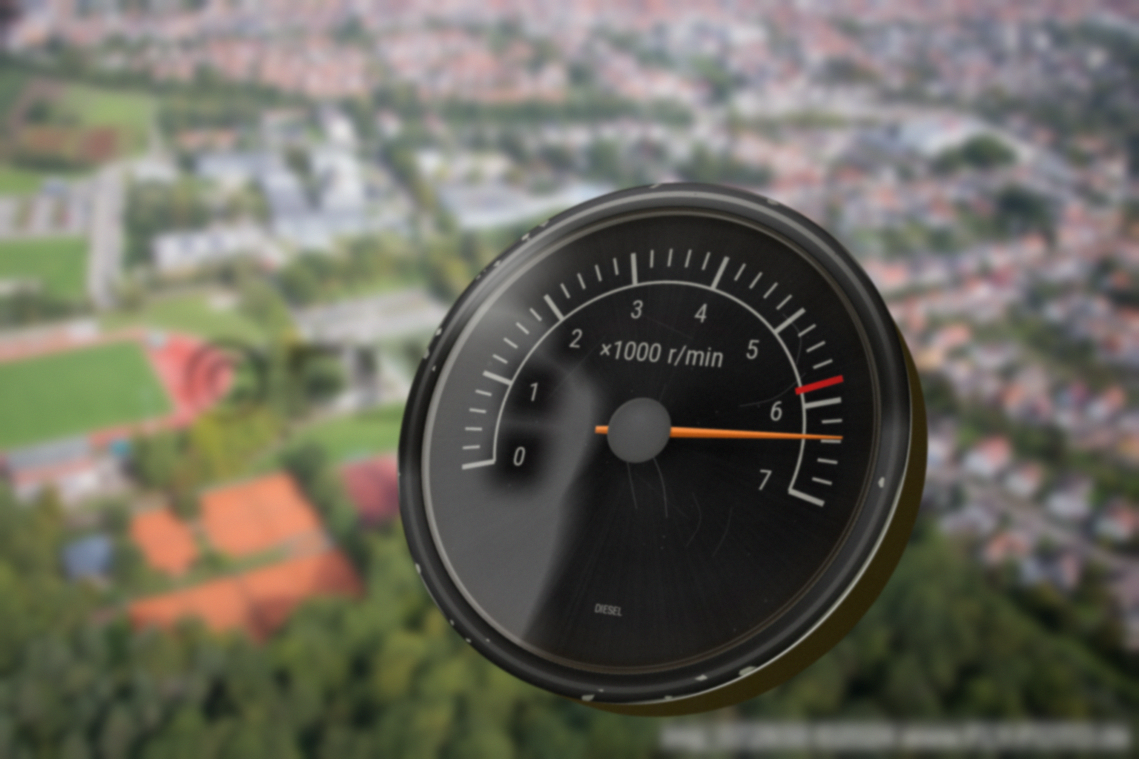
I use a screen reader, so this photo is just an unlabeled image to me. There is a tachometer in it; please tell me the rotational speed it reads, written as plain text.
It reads 6400 rpm
